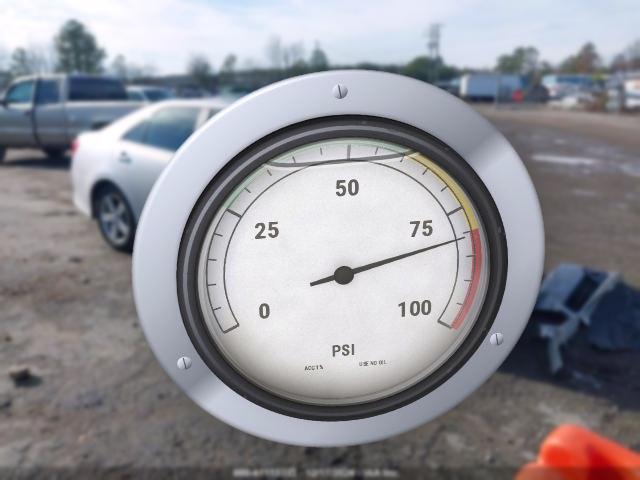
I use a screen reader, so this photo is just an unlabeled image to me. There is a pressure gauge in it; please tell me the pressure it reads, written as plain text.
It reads 80 psi
